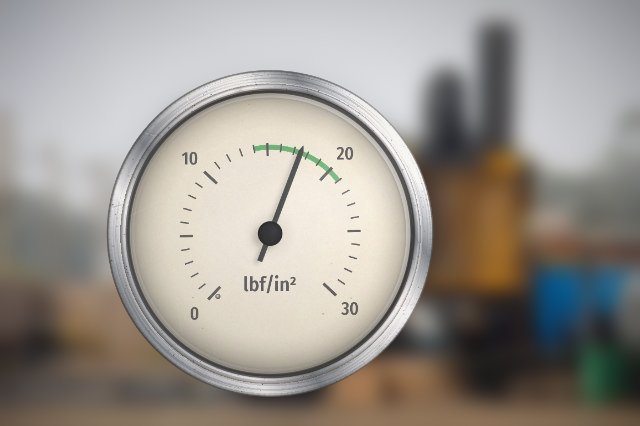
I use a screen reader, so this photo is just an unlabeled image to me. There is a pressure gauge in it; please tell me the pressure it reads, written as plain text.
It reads 17.5 psi
